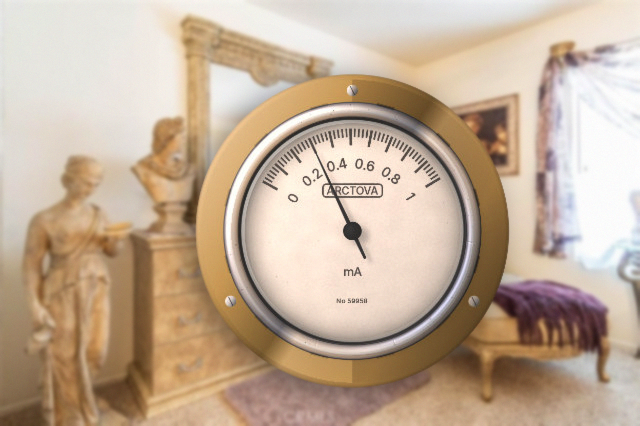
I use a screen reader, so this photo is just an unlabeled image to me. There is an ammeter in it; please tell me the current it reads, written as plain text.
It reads 0.3 mA
